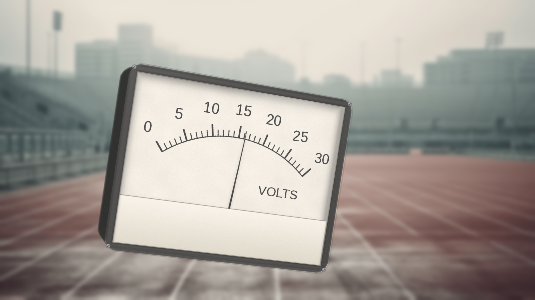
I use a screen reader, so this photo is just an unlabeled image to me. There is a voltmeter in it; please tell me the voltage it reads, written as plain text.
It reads 16 V
